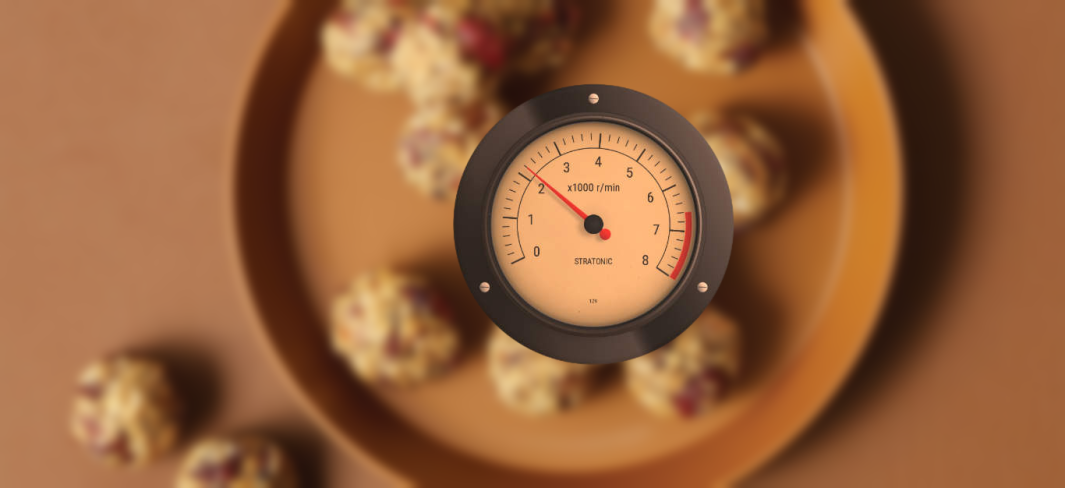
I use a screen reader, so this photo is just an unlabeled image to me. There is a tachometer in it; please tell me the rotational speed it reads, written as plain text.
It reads 2200 rpm
